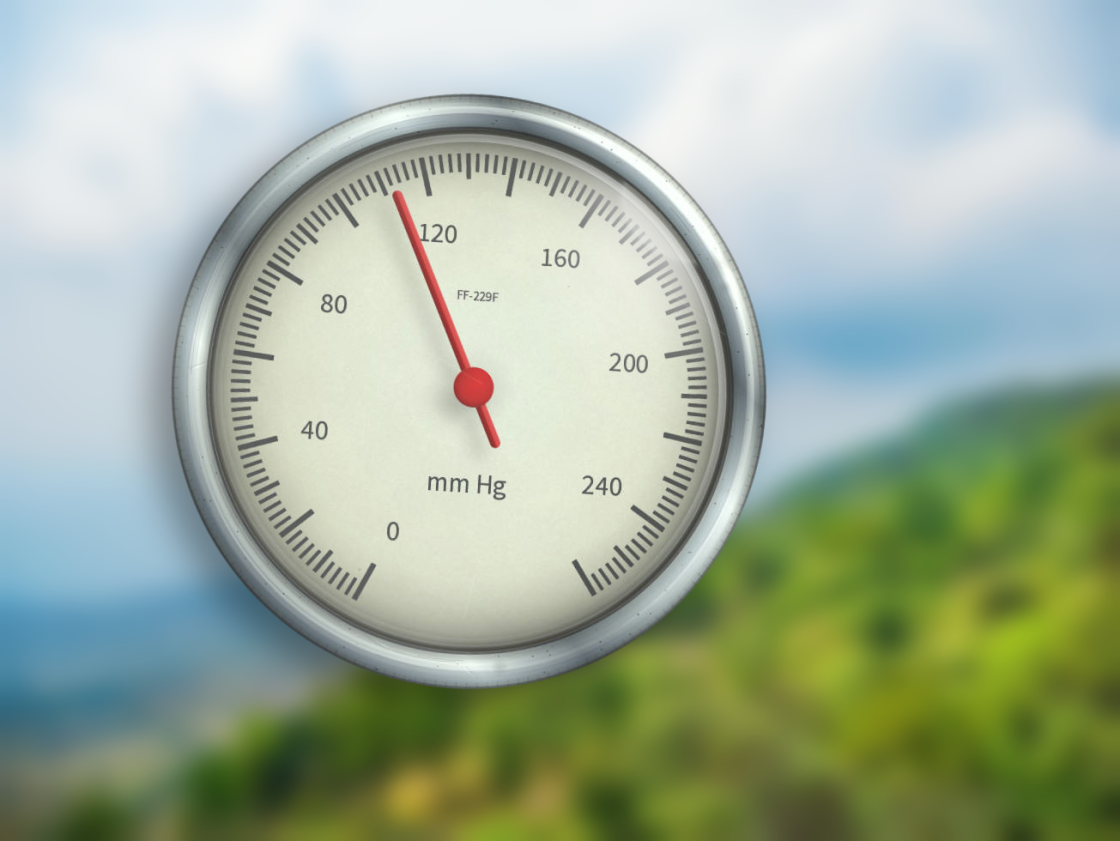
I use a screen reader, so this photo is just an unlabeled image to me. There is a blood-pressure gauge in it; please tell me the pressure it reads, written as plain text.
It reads 112 mmHg
